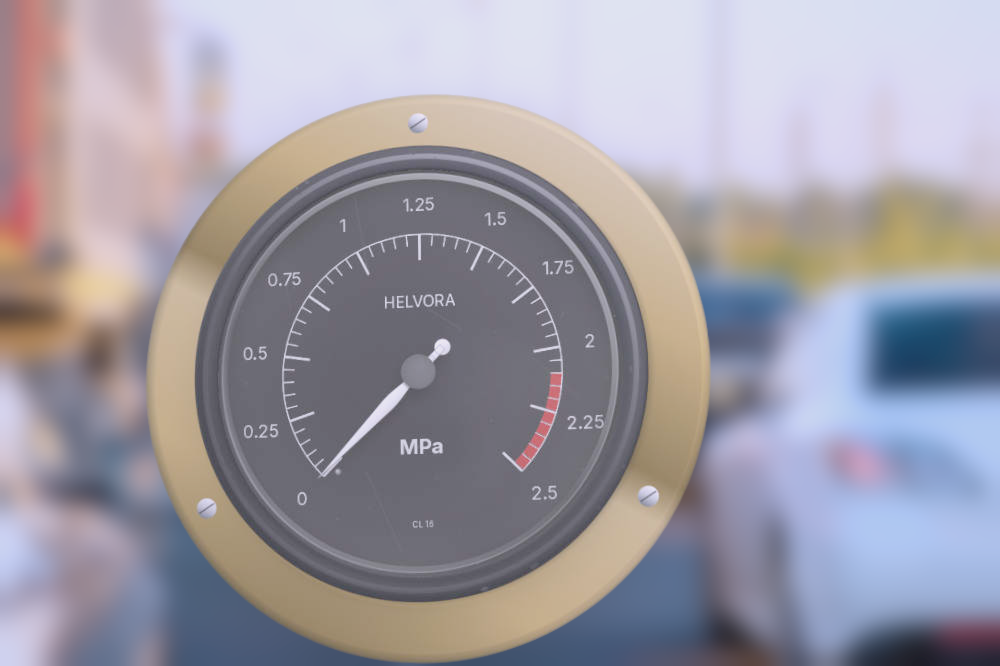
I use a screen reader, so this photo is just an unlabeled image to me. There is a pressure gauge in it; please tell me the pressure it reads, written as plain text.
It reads 0 MPa
